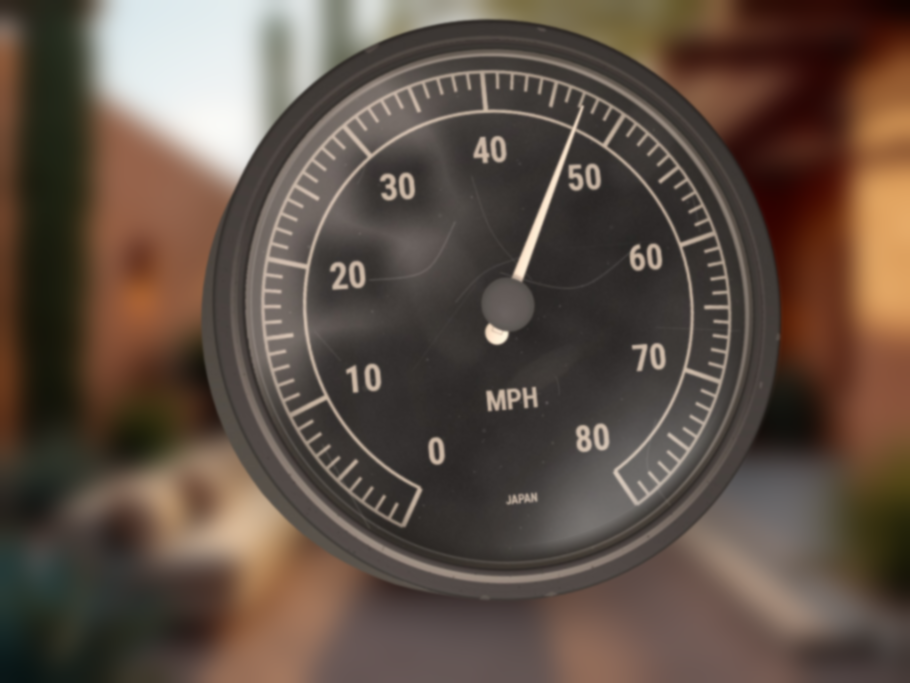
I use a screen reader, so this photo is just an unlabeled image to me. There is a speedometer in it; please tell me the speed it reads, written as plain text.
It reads 47 mph
